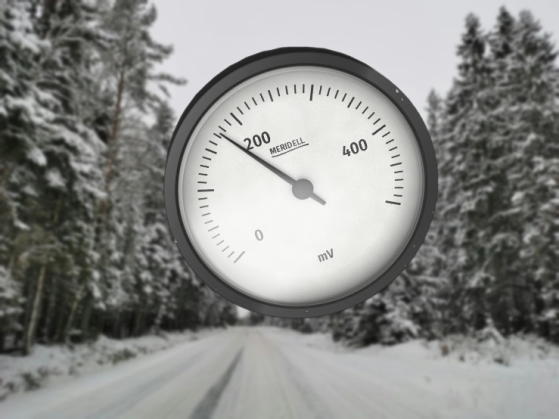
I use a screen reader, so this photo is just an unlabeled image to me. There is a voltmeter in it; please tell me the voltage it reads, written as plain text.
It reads 175 mV
